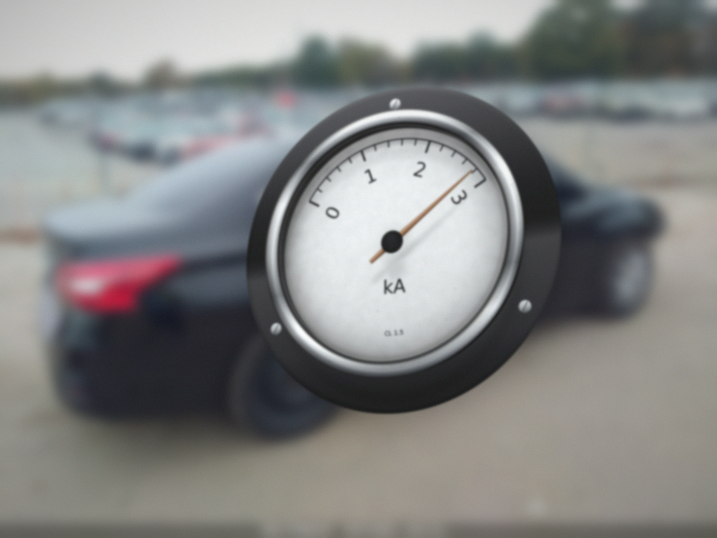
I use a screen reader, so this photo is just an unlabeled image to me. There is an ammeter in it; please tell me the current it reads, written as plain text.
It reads 2.8 kA
